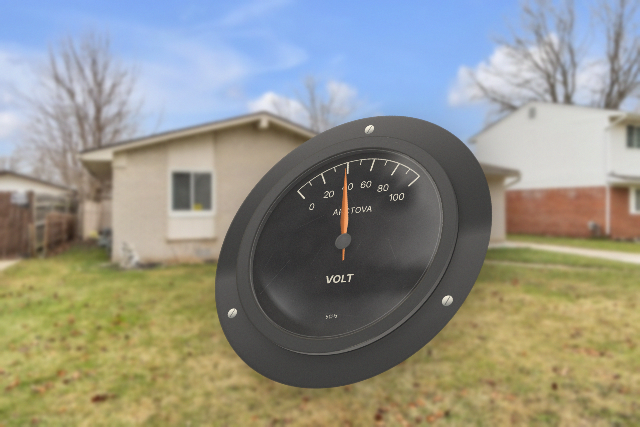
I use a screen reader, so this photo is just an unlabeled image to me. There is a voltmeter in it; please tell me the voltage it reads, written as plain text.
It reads 40 V
